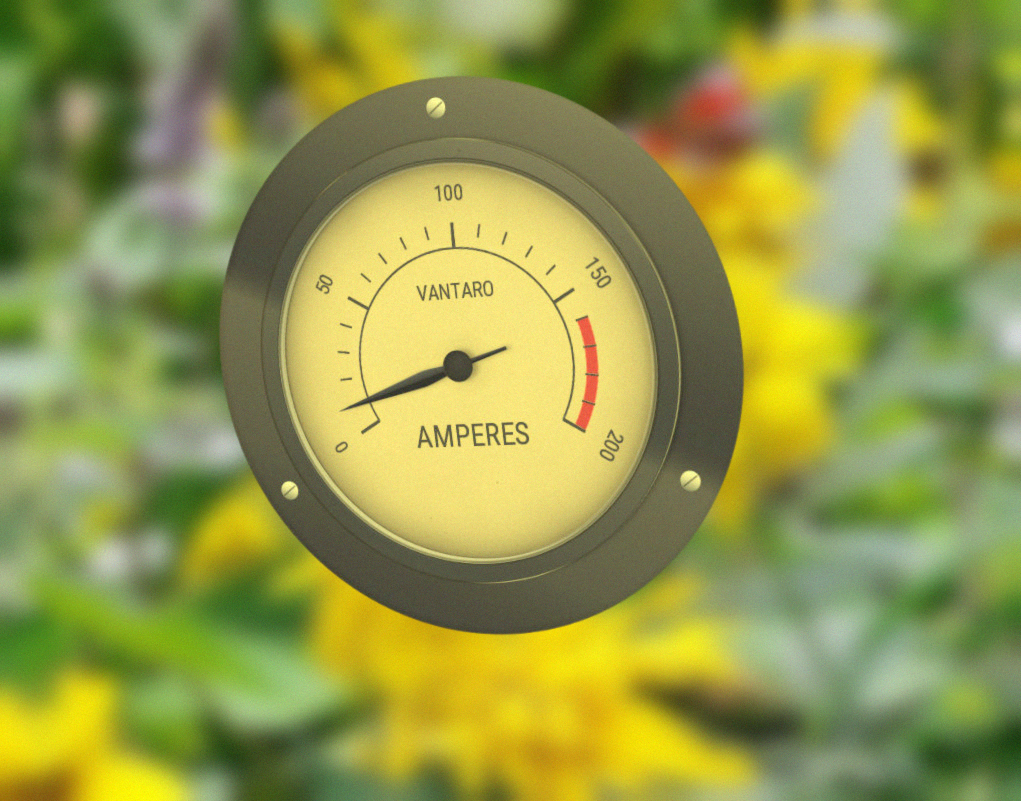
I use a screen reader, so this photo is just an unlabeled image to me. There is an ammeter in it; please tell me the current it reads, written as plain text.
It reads 10 A
